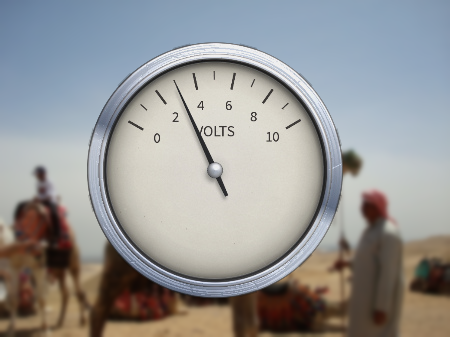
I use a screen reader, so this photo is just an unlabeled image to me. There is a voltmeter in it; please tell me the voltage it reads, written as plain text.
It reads 3 V
